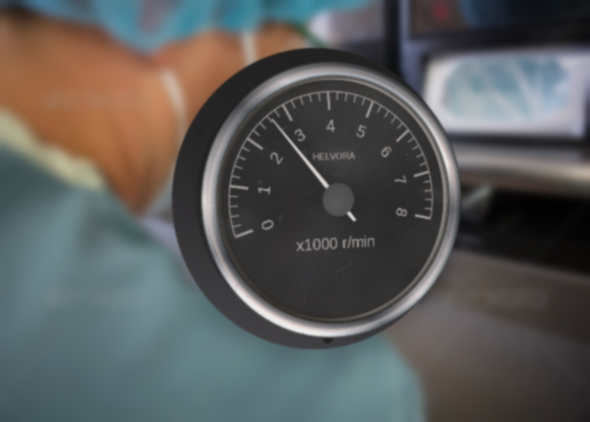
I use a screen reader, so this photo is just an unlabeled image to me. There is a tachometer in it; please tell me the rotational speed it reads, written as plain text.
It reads 2600 rpm
